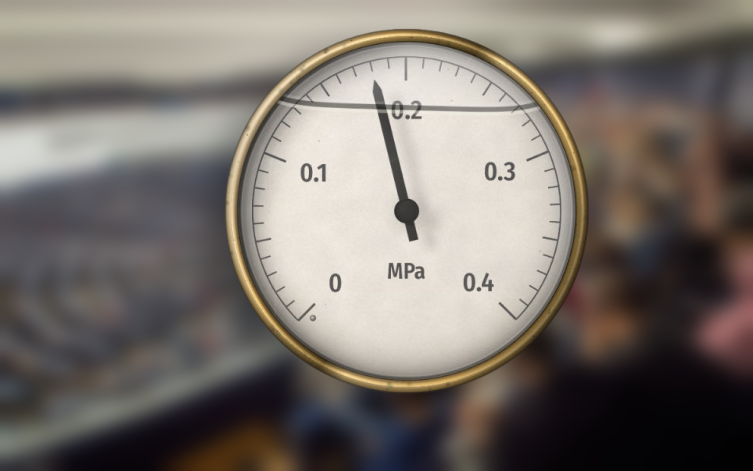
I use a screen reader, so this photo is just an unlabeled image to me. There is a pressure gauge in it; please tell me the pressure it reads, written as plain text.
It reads 0.18 MPa
